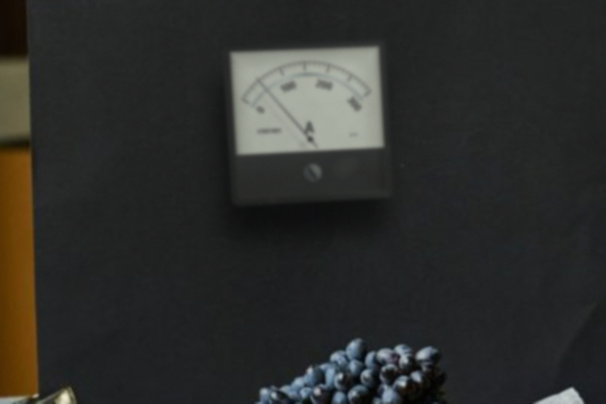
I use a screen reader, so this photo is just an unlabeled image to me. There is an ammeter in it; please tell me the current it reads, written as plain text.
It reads 50 A
